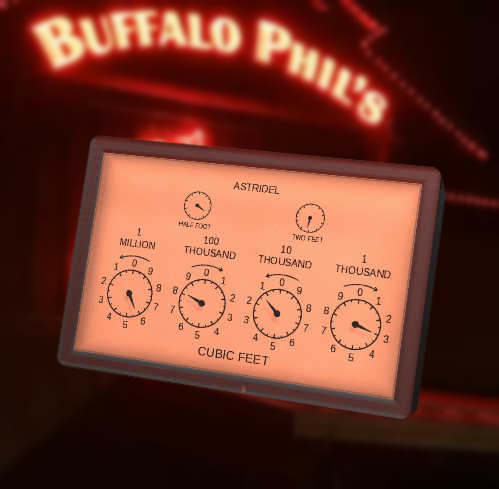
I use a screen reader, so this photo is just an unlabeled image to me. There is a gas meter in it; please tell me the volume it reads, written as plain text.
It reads 581300 ft³
